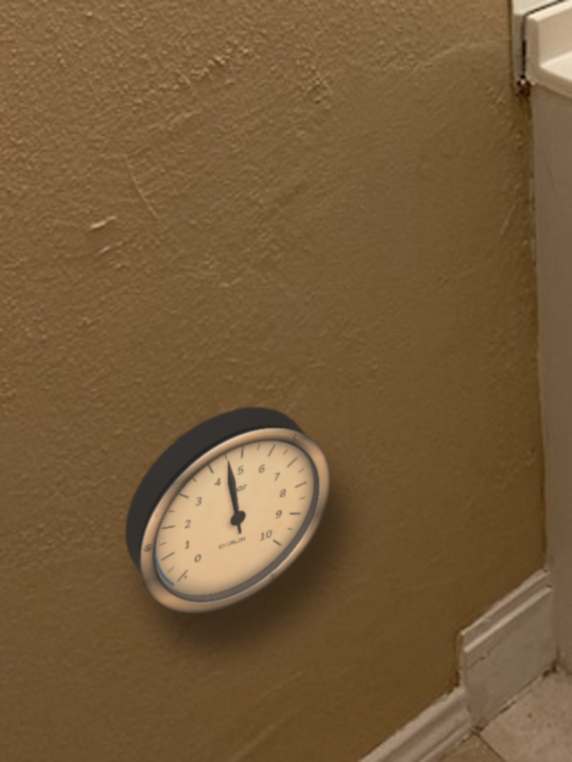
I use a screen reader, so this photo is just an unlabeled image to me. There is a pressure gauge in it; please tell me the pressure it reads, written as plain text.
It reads 4.5 bar
